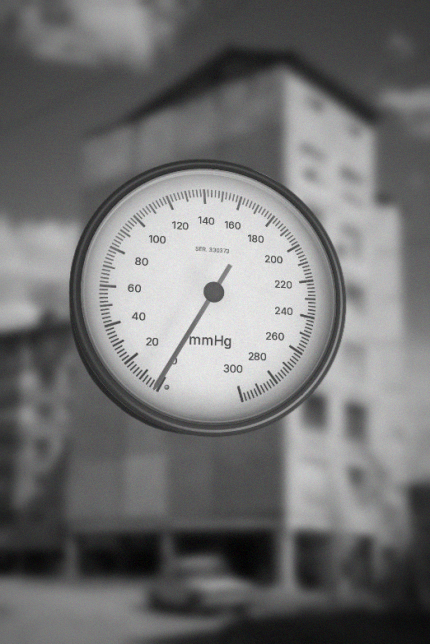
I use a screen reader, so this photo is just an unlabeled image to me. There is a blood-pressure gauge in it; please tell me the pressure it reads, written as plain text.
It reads 2 mmHg
